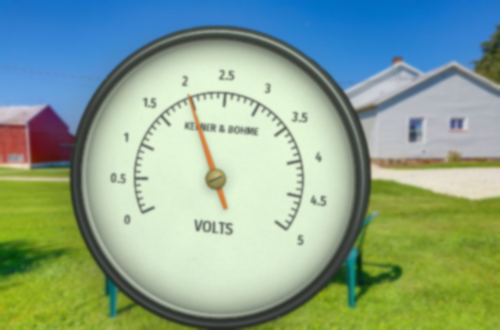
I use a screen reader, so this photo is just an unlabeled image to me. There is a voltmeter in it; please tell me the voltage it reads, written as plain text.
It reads 2 V
